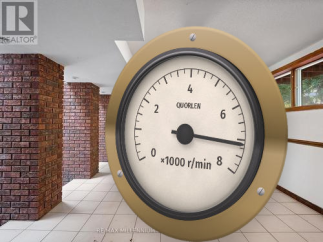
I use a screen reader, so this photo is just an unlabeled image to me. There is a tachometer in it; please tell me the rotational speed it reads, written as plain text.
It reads 7125 rpm
